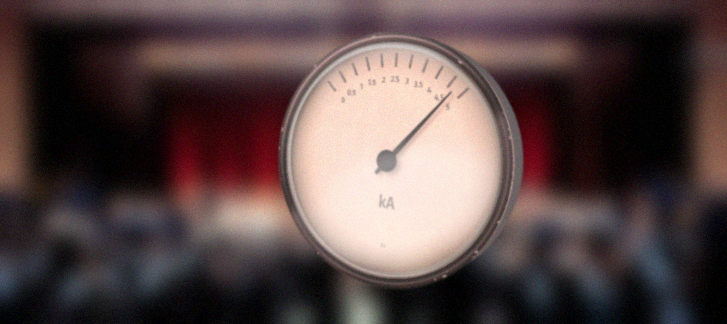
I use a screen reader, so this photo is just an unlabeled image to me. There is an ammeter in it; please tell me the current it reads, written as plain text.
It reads 4.75 kA
